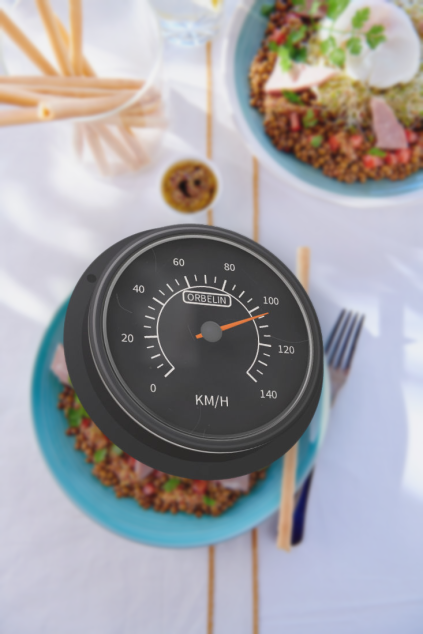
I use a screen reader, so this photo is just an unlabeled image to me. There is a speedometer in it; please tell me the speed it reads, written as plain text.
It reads 105 km/h
